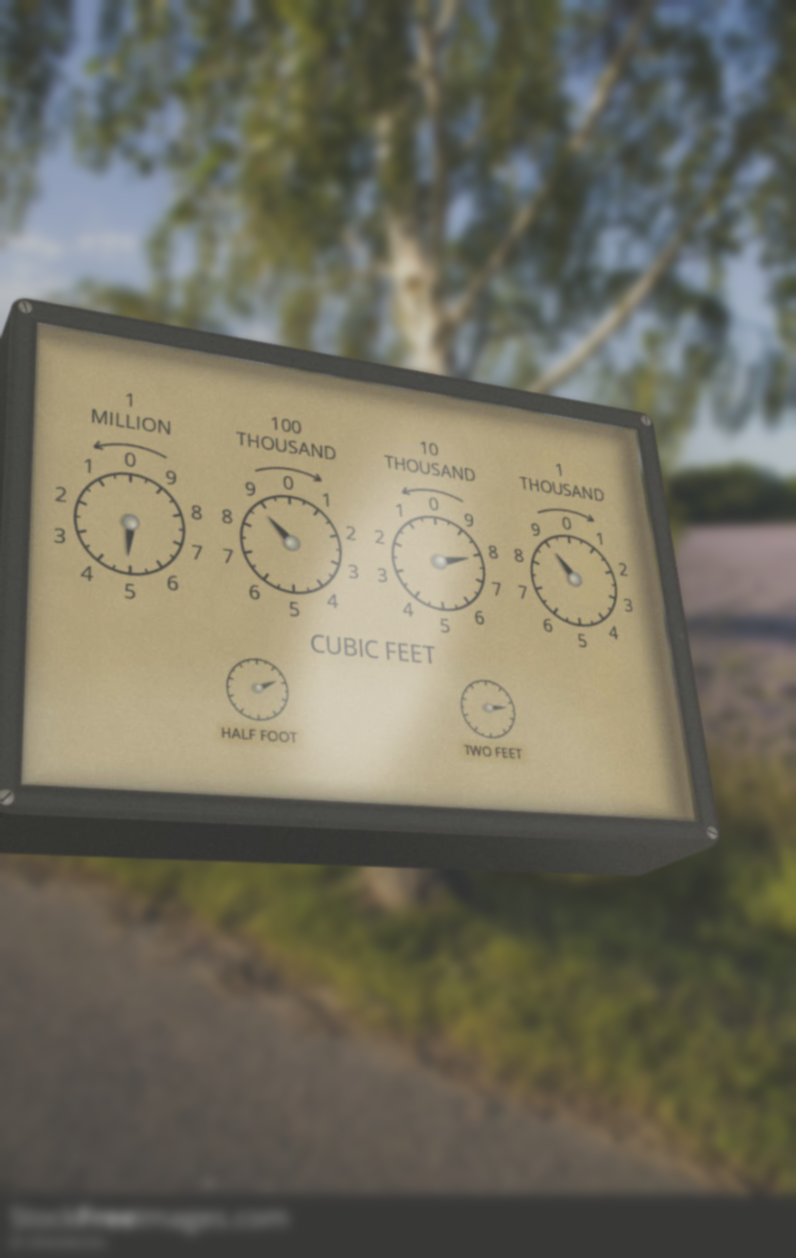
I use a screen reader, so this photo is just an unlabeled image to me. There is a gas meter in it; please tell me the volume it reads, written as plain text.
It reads 487900 ft³
